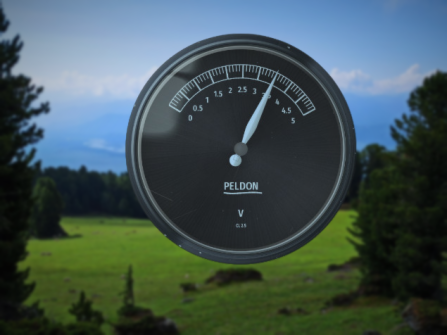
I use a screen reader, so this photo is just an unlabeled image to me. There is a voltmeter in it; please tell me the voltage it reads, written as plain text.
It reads 3.5 V
